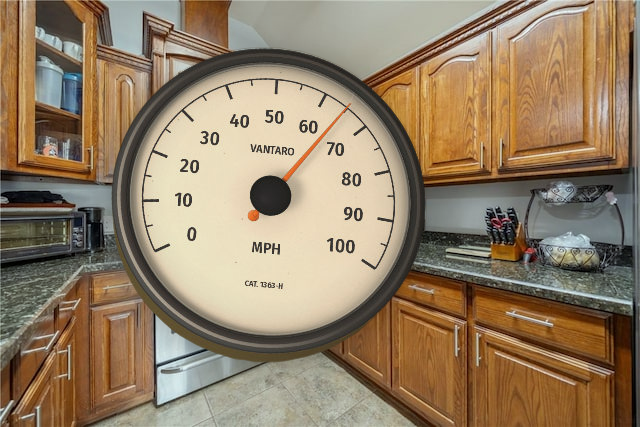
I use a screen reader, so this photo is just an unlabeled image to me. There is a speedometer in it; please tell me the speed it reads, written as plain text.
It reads 65 mph
